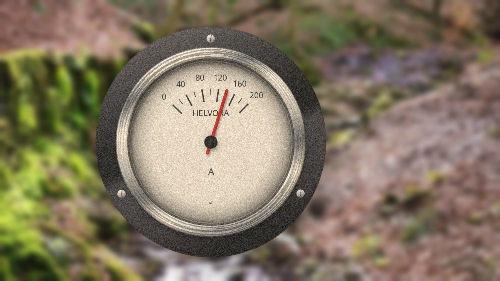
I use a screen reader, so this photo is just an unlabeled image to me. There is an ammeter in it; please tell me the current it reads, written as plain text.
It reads 140 A
